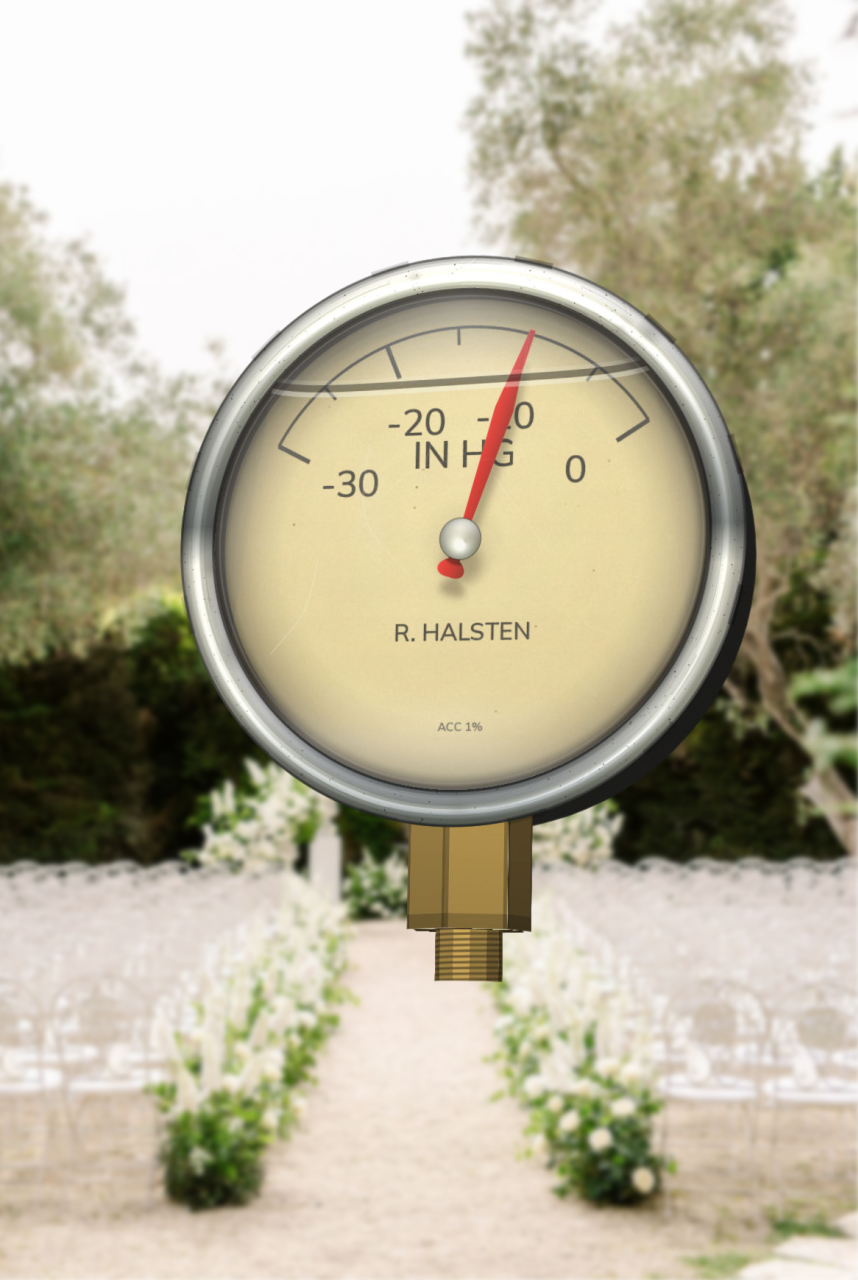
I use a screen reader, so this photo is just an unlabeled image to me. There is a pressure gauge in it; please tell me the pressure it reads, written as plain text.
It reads -10 inHg
